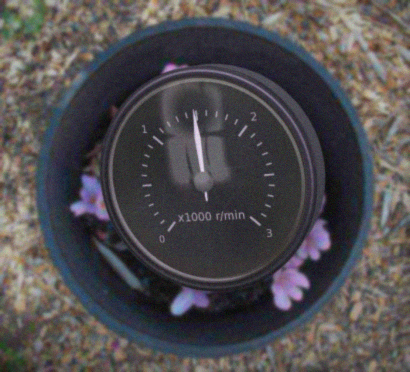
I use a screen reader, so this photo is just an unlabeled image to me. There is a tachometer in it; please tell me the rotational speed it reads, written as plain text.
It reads 1500 rpm
